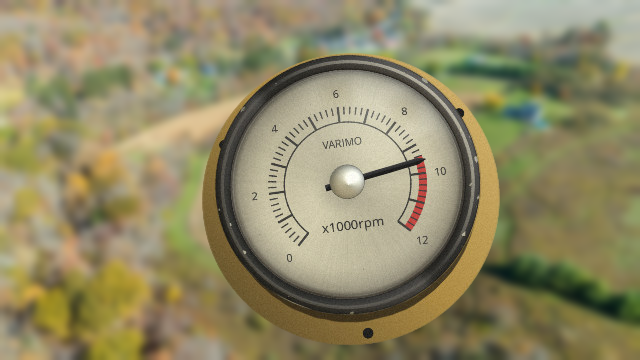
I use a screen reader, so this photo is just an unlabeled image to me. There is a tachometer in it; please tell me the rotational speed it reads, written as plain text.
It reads 9600 rpm
